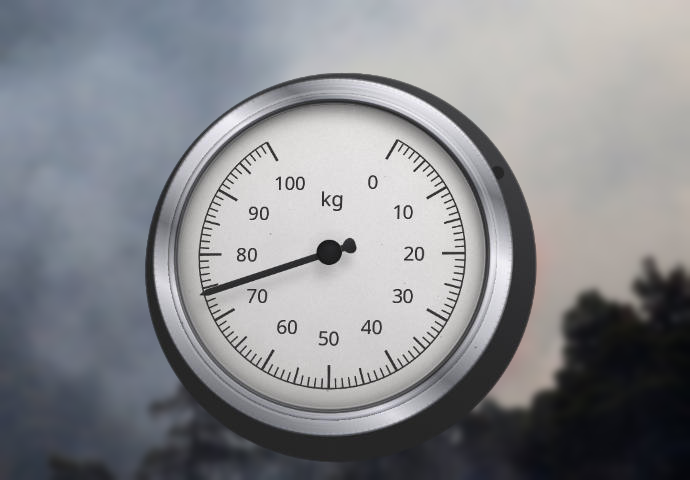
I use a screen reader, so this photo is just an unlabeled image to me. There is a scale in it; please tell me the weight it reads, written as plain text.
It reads 74 kg
